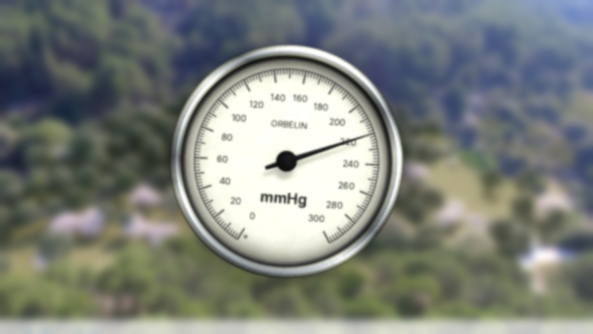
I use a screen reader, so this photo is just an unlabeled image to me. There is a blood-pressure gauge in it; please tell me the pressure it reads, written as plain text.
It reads 220 mmHg
